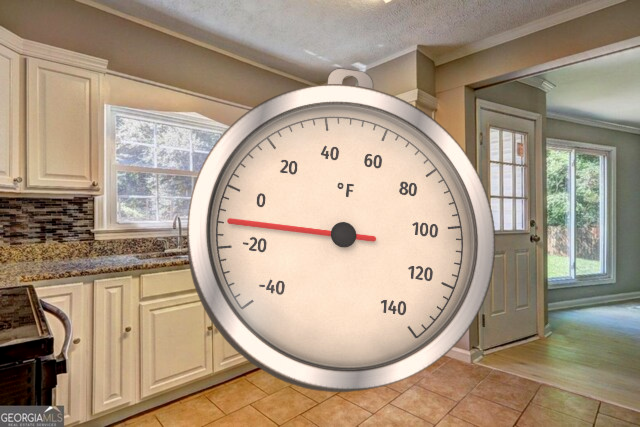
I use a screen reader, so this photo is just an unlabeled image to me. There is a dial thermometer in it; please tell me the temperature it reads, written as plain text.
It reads -12 °F
